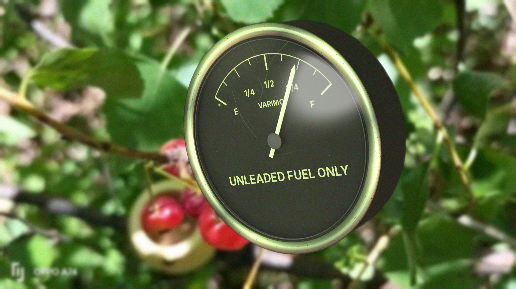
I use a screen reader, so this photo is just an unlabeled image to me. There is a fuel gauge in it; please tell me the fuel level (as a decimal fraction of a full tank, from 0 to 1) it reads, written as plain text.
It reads 0.75
